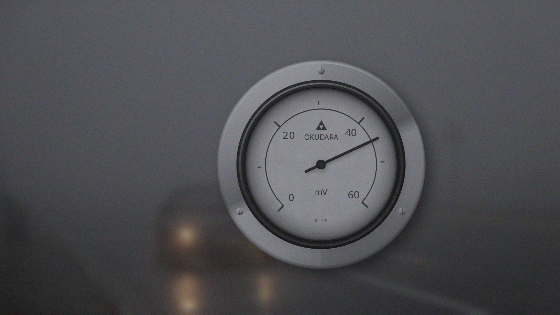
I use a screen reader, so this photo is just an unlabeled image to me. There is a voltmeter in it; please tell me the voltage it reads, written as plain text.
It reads 45 mV
